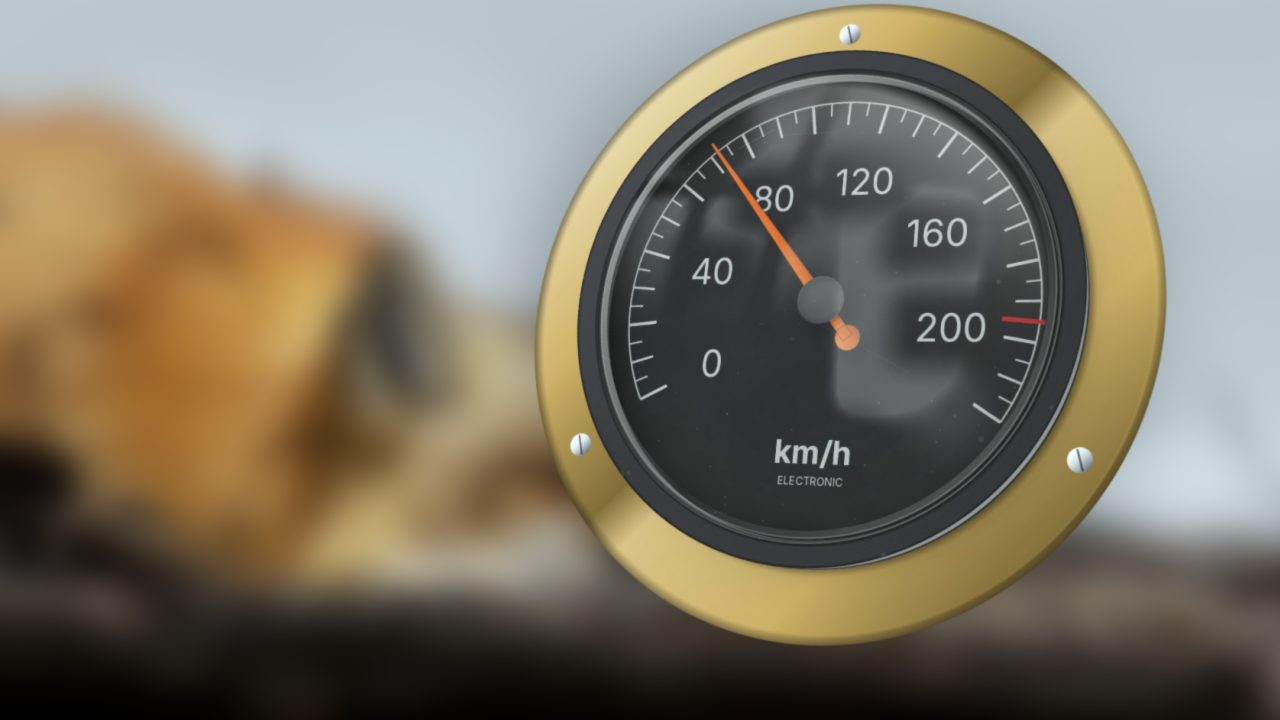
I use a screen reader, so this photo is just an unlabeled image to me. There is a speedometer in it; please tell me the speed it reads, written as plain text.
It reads 72.5 km/h
